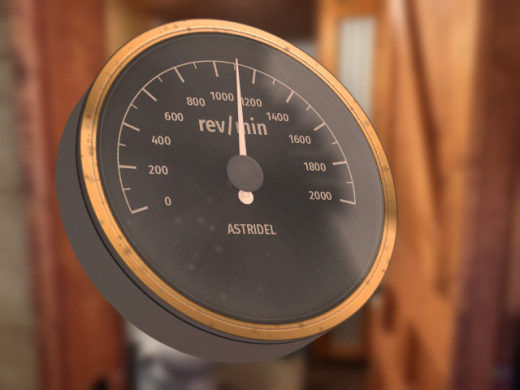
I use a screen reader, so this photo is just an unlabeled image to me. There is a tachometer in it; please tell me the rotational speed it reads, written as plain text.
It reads 1100 rpm
